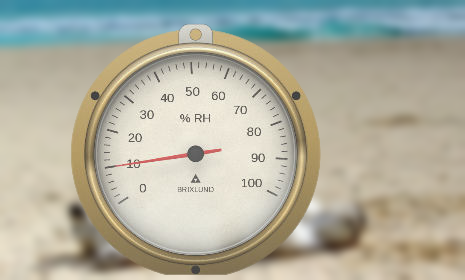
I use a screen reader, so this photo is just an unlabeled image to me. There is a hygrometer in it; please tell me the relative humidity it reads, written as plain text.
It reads 10 %
